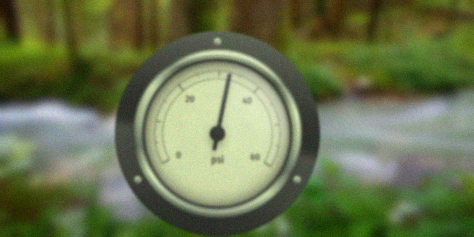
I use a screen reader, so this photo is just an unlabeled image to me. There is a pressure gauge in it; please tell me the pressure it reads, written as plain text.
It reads 32.5 psi
